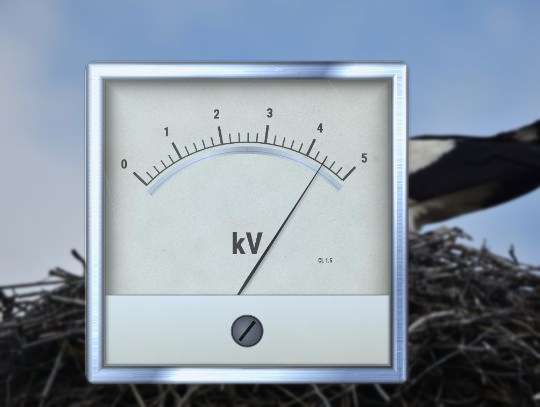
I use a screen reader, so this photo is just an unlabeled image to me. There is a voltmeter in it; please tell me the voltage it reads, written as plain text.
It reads 4.4 kV
